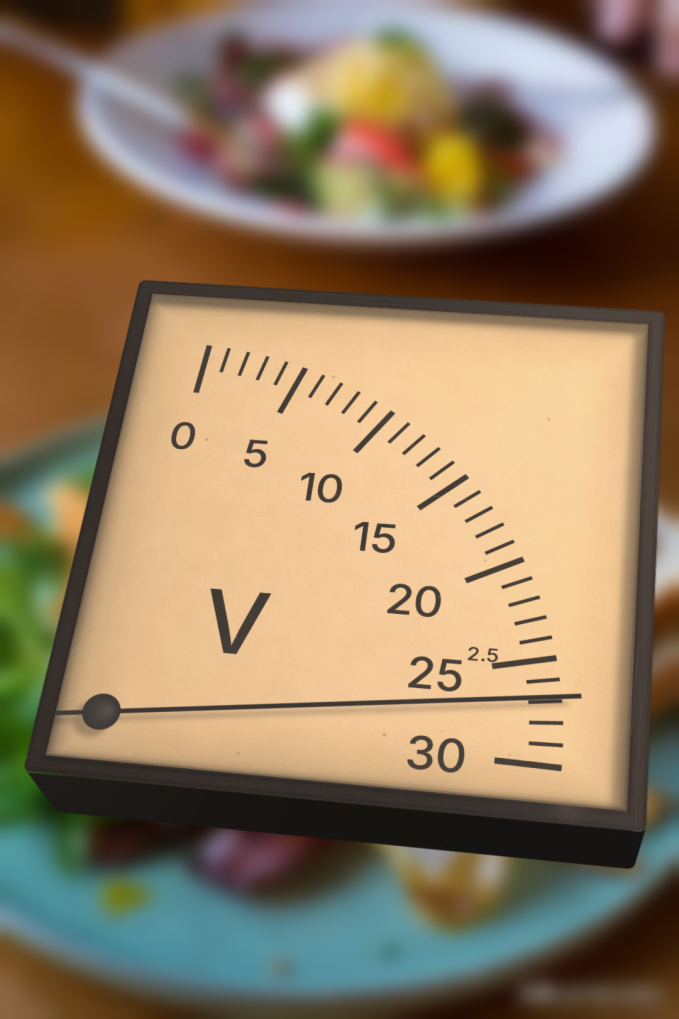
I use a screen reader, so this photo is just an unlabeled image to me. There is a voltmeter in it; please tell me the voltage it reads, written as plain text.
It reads 27 V
